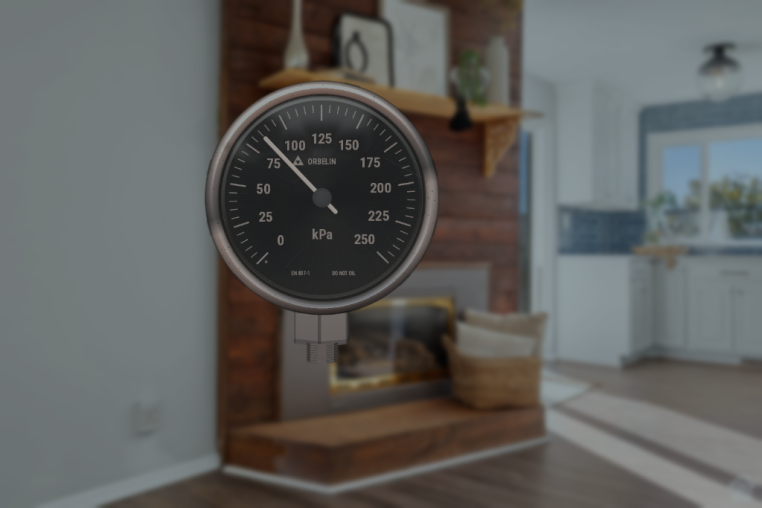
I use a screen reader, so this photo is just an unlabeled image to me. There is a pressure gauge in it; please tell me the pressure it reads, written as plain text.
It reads 85 kPa
